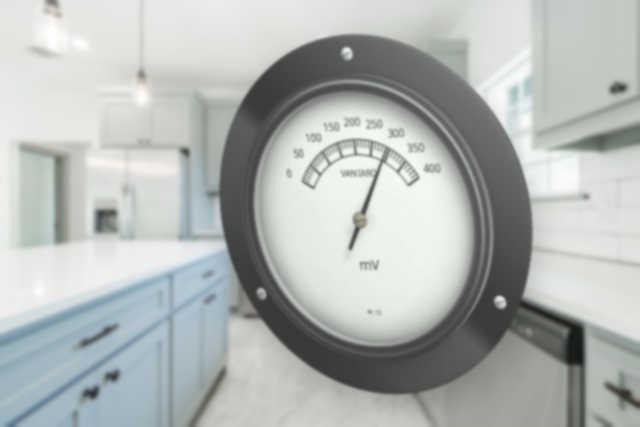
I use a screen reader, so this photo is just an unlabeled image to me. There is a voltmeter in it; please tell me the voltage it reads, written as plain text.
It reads 300 mV
